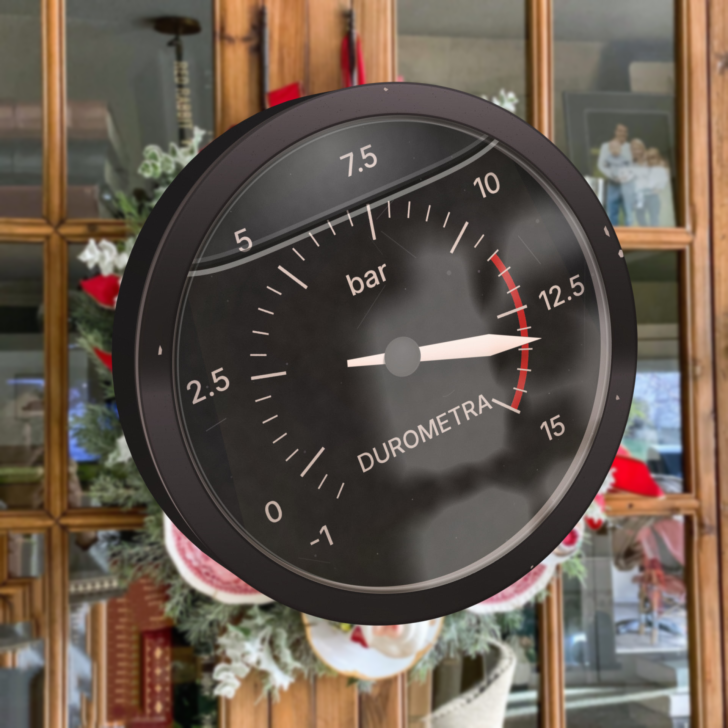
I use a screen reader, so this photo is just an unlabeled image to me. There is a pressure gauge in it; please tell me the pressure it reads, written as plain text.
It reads 13.25 bar
